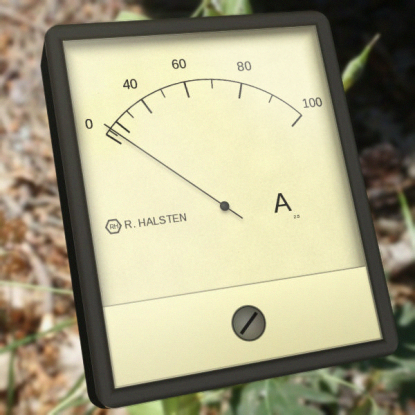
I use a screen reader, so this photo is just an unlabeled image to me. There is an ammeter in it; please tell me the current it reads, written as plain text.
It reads 10 A
